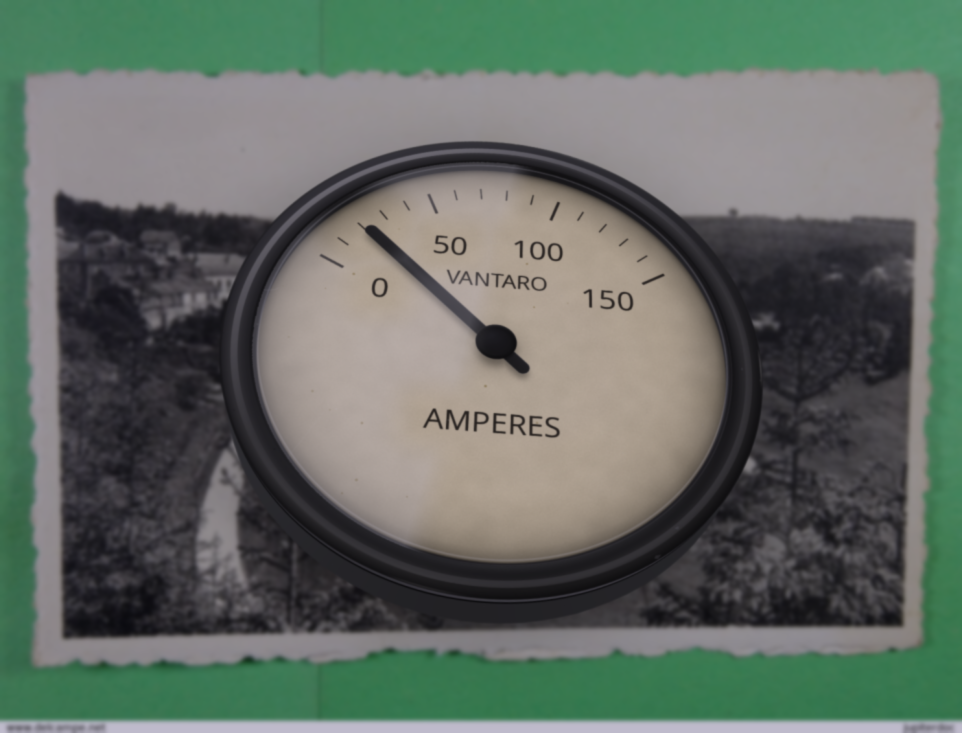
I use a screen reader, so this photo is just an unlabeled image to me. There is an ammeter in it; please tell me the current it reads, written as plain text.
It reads 20 A
